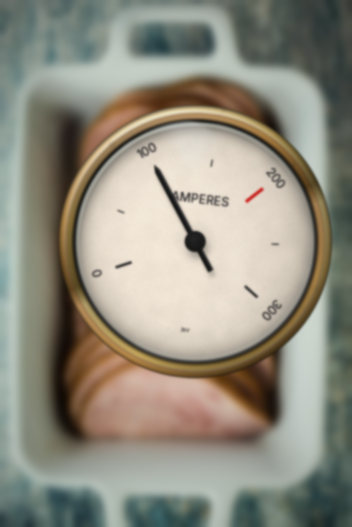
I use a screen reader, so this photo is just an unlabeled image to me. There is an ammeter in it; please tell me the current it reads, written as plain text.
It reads 100 A
